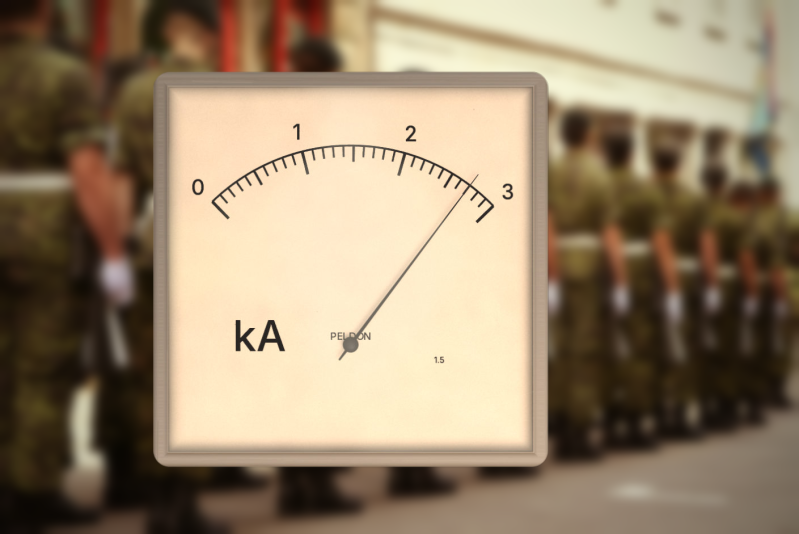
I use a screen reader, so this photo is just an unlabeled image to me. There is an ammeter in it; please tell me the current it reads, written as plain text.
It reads 2.7 kA
